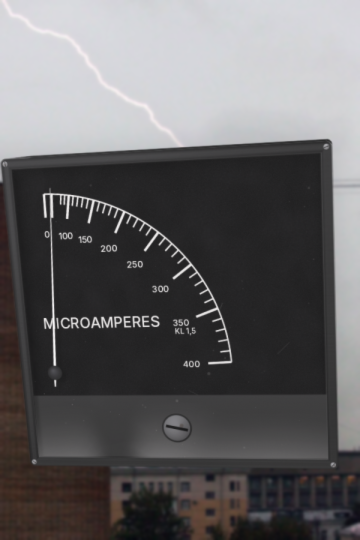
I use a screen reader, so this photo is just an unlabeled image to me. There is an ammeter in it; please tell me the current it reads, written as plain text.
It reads 50 µA
